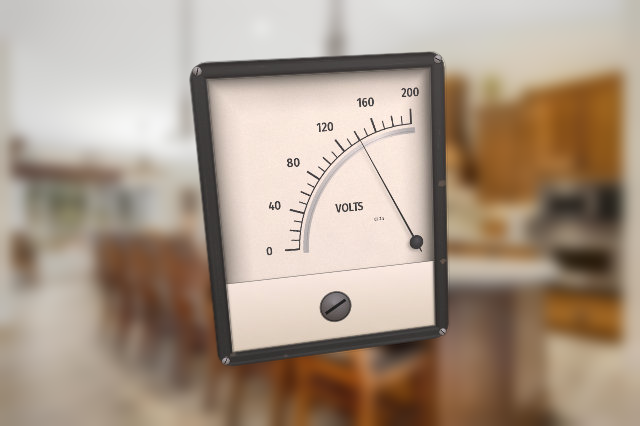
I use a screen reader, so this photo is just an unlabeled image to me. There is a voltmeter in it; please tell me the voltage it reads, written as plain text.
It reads 140 V
